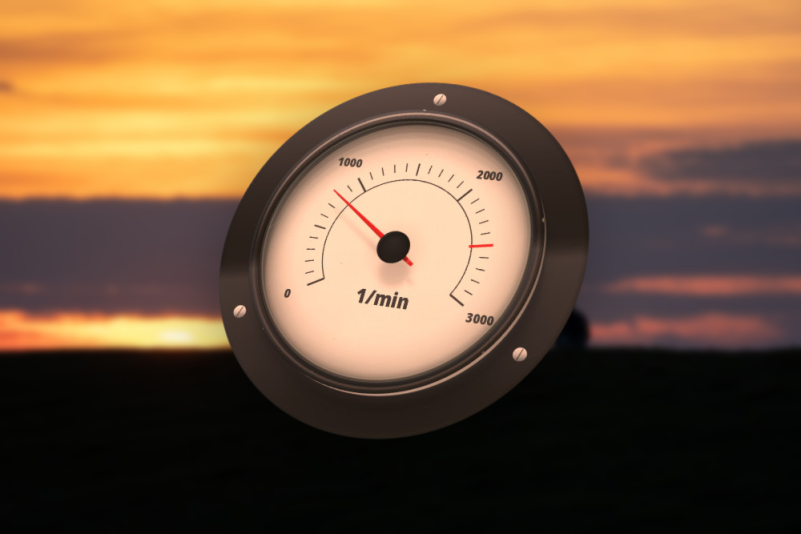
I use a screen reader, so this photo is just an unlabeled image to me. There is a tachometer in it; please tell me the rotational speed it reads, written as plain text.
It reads 800 rpm
